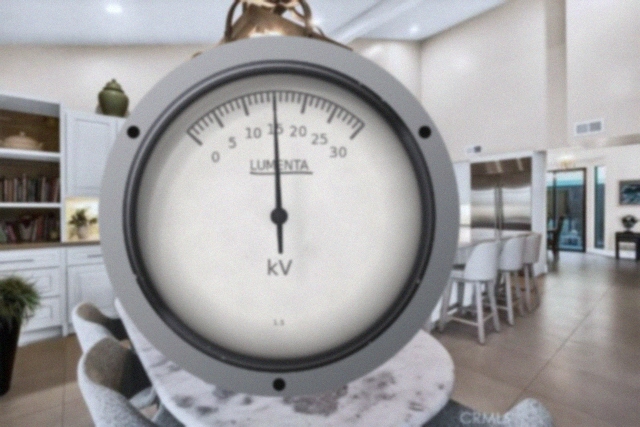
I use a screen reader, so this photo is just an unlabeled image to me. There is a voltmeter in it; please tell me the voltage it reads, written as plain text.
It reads 15 kV
